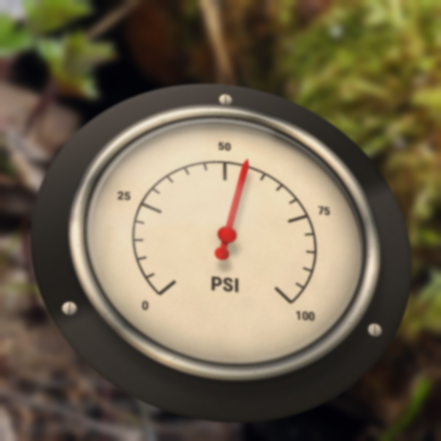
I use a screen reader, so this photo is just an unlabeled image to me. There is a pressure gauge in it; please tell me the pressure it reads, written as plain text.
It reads 55 psi
